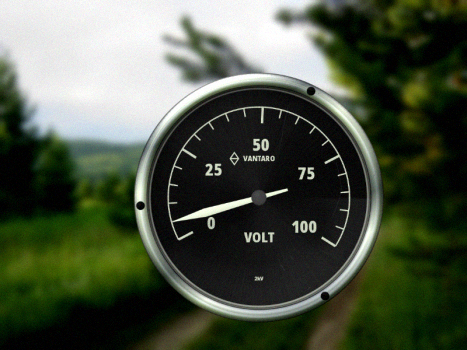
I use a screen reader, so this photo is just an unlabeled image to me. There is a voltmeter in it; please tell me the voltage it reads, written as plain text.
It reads 5 V
